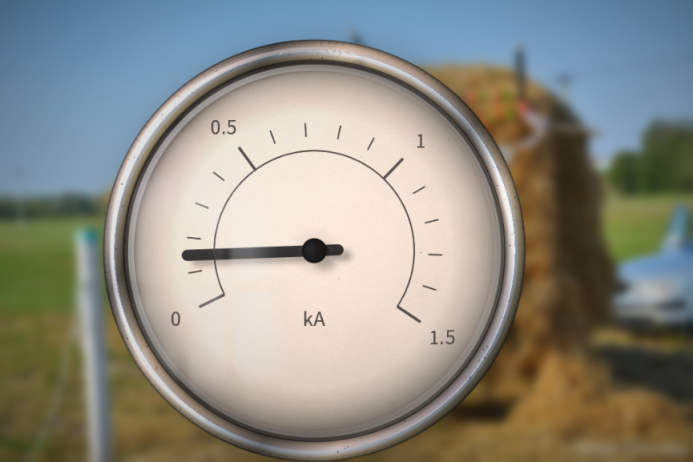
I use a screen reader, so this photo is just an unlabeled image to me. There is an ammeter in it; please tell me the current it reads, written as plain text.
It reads 0.15 kA
